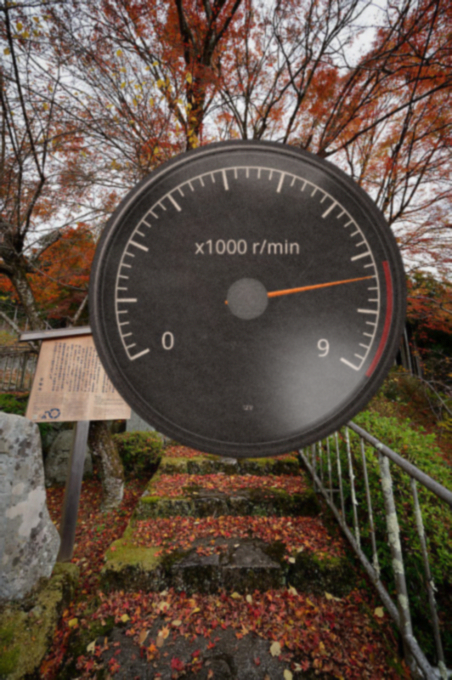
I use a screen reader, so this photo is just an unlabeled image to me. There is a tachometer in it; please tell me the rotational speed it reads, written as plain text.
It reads 7400 rpm
